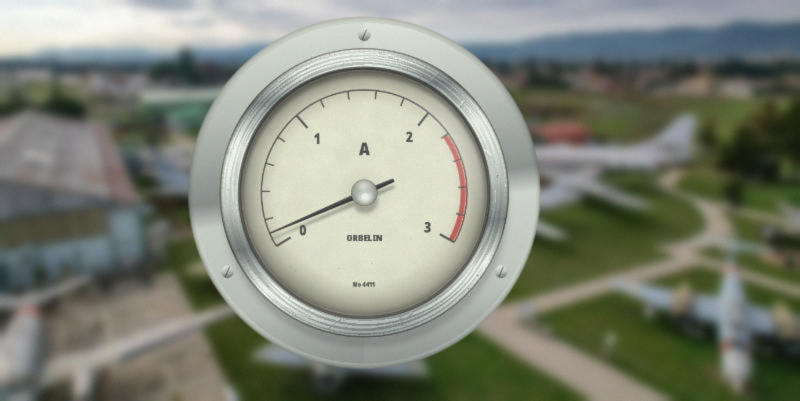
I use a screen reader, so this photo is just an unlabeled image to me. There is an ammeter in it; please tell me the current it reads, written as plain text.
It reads 0.1 A
